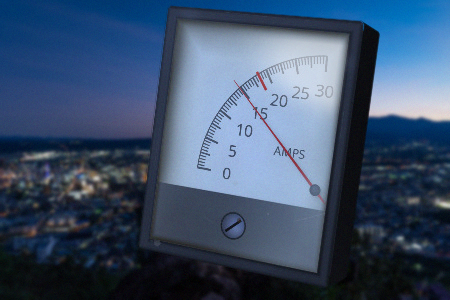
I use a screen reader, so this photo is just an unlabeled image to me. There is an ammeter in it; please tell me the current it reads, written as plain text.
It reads 15 A
